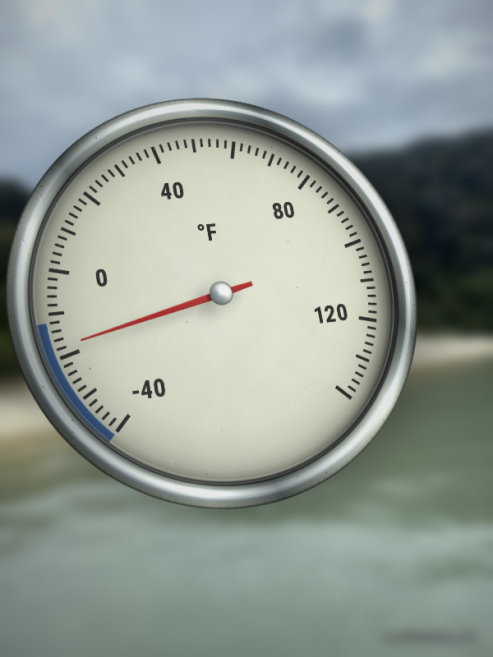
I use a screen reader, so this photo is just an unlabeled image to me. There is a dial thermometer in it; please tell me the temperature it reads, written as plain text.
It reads -18 °F
